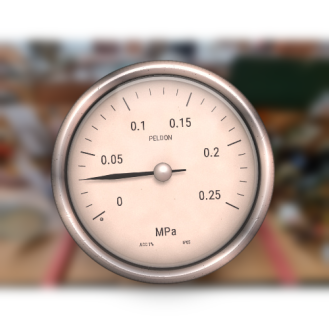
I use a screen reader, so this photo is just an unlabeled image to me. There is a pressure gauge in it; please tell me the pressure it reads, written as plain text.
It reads 0.03 MPa
